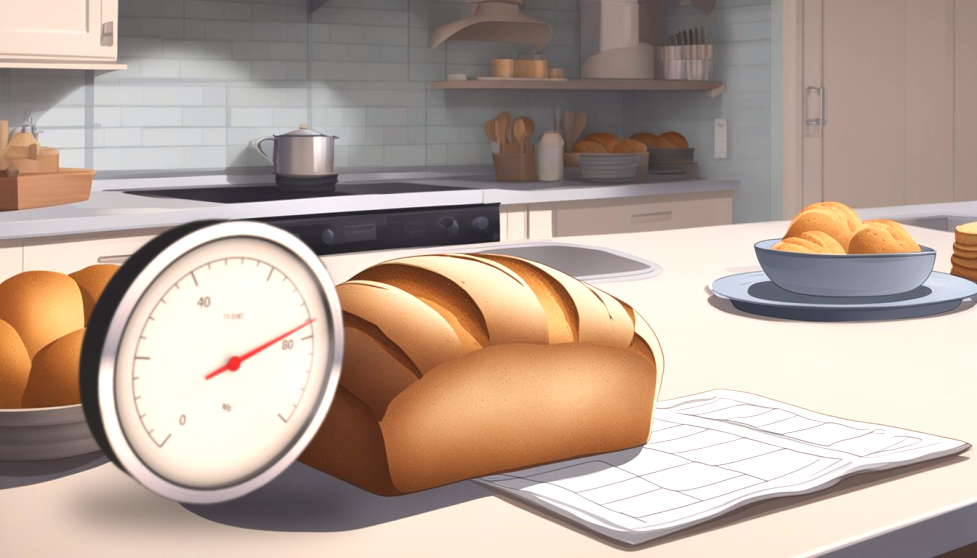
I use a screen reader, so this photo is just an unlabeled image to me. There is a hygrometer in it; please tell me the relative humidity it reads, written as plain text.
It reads 76 %
